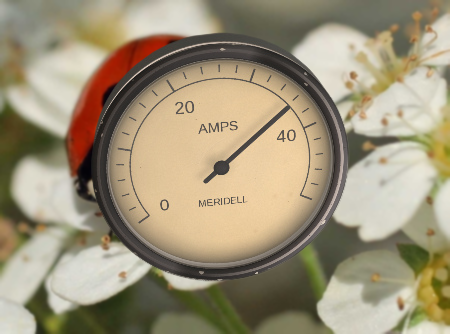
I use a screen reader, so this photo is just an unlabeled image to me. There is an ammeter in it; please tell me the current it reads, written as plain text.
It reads 36 A
